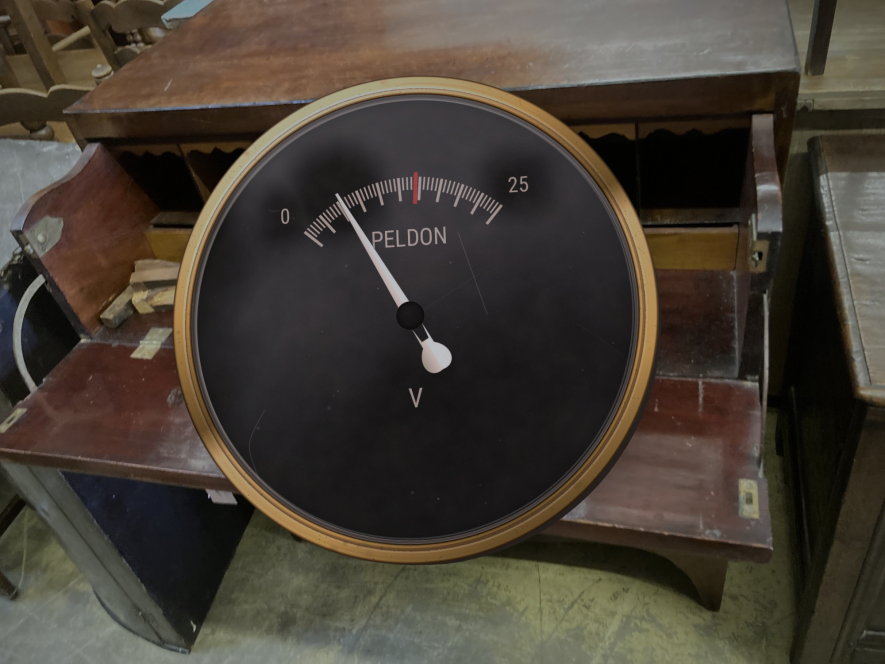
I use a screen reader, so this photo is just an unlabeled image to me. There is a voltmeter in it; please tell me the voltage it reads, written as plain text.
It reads 5.5 V
